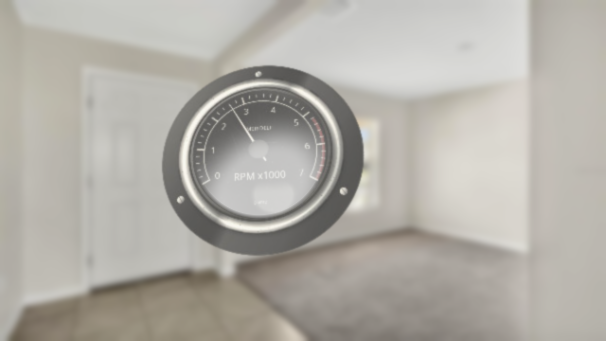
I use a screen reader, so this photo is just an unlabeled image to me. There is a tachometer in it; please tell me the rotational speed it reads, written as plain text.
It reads 2600 rpm
